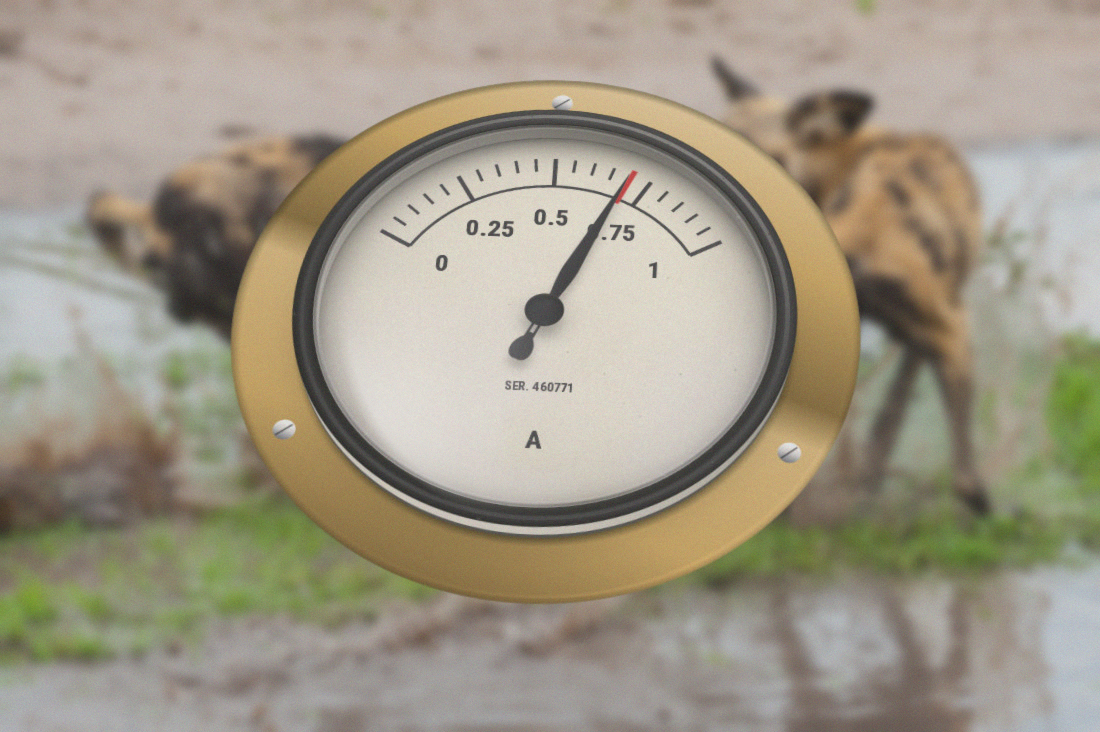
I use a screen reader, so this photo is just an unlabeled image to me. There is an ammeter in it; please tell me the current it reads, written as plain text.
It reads 0.7 A
